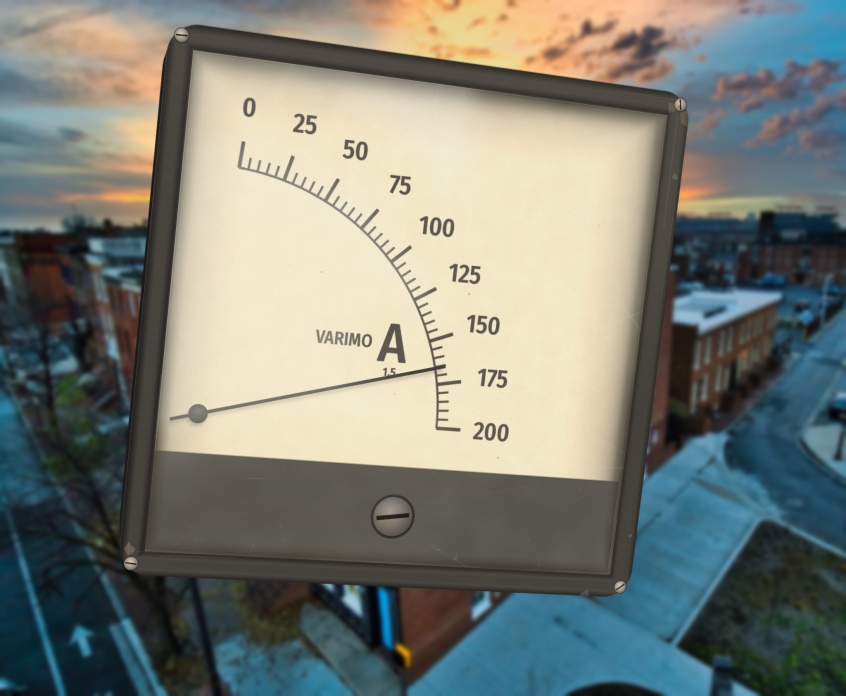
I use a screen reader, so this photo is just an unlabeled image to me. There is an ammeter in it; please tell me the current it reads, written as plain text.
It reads 165 A
